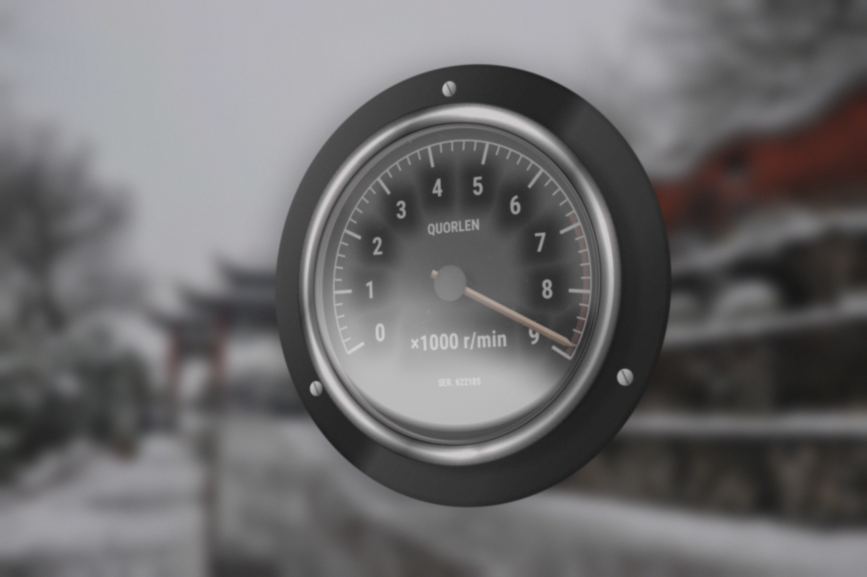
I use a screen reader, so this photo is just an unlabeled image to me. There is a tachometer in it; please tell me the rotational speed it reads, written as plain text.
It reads 8800 rpm
